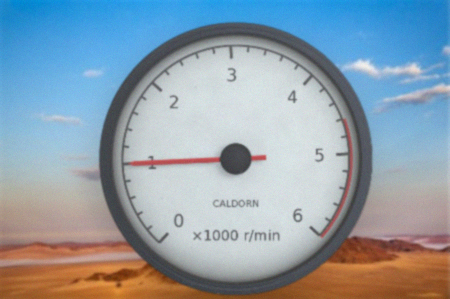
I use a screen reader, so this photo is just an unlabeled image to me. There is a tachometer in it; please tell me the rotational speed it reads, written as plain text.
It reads 1000 rpm
